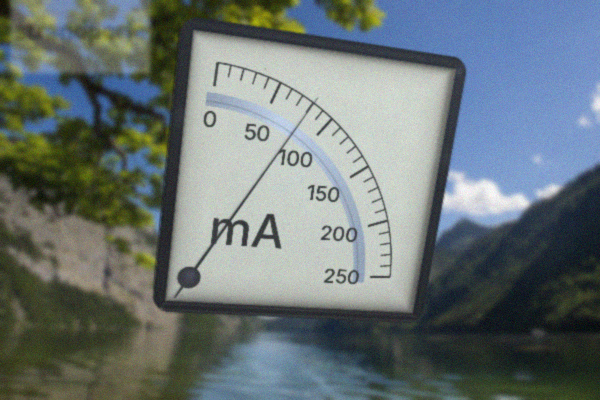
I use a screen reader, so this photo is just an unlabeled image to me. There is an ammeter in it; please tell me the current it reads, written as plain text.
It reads 80 mA
